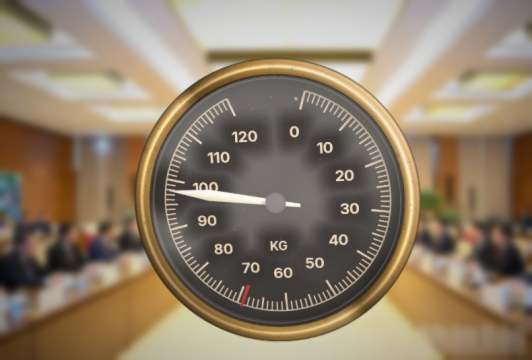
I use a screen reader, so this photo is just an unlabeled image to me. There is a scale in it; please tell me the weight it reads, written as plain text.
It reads 98 kg
